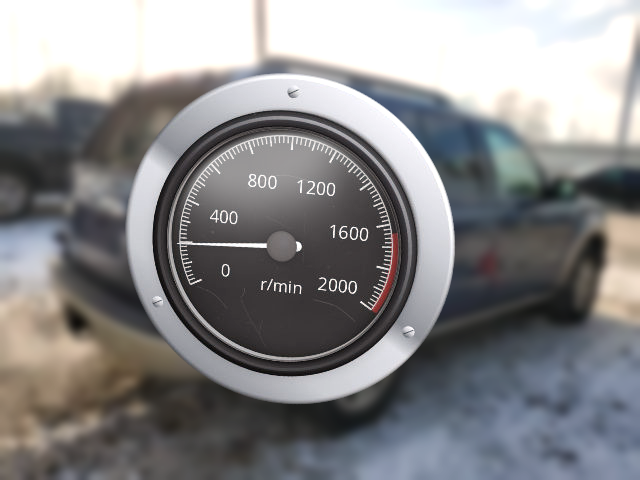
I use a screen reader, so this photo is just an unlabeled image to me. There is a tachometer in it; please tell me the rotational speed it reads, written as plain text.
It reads 200 rpm
